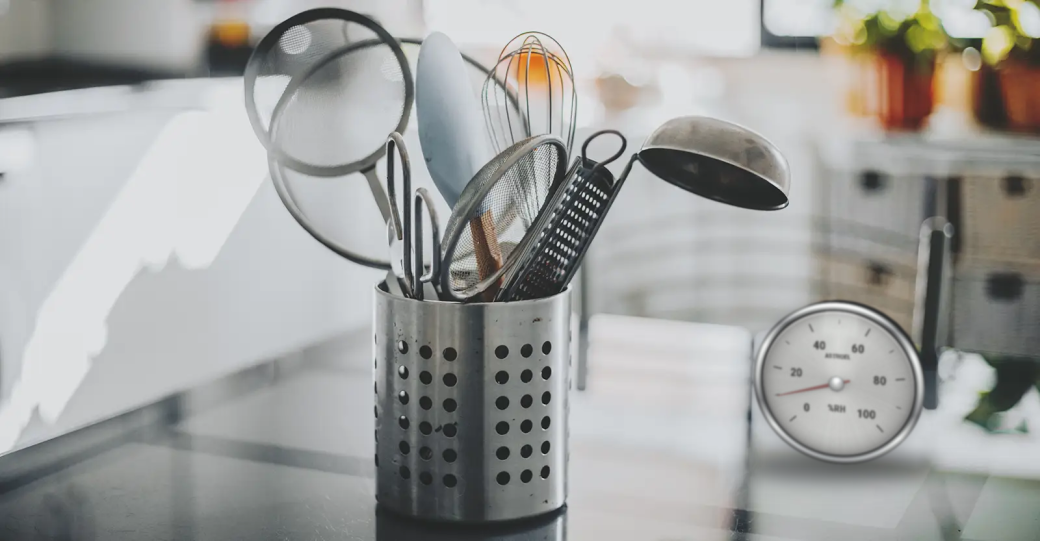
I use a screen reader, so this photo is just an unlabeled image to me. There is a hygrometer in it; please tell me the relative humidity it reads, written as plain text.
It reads 10 %
